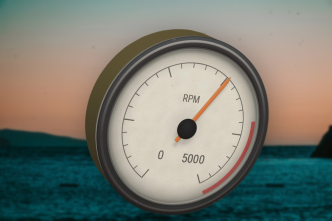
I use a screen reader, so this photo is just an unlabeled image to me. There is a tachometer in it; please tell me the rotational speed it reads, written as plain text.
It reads 3000 rpm
